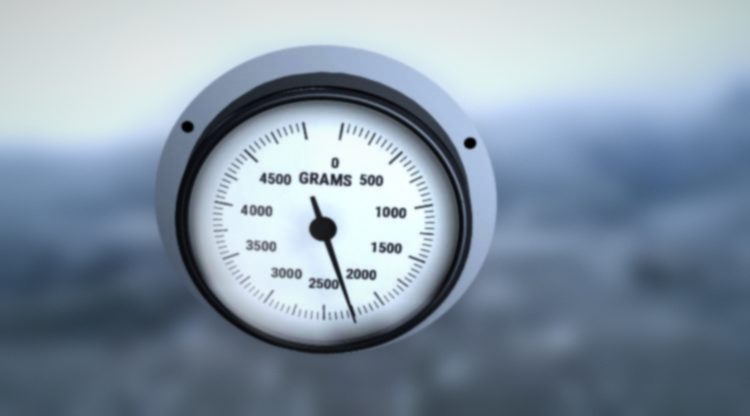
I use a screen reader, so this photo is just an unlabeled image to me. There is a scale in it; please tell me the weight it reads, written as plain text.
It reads 2250 g
